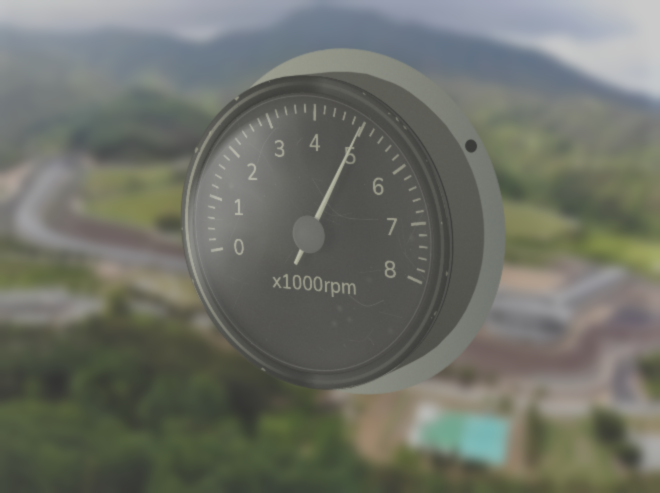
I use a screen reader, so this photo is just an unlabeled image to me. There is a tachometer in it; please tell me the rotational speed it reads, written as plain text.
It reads 5000 rpm
